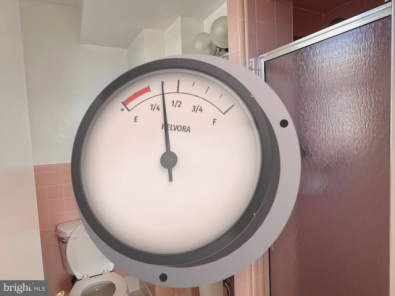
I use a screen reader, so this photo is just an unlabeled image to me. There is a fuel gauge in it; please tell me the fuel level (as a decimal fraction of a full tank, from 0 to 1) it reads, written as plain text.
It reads 0.375
